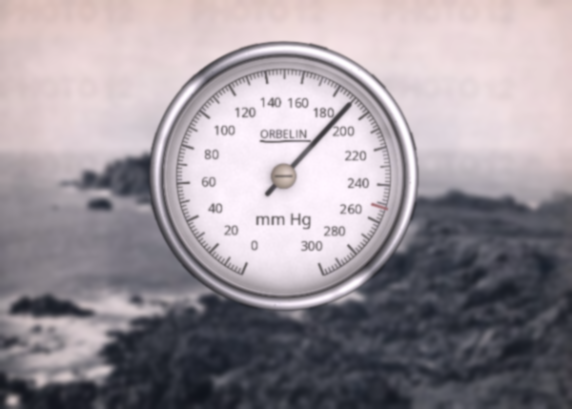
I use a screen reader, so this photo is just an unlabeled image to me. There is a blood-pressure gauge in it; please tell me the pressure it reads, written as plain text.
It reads 190 mmHg
